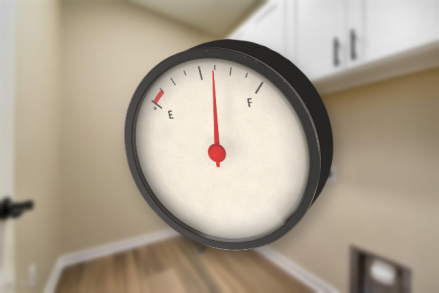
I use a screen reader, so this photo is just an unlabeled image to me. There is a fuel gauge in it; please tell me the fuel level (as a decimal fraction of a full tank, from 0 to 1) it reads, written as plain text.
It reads 0.625
